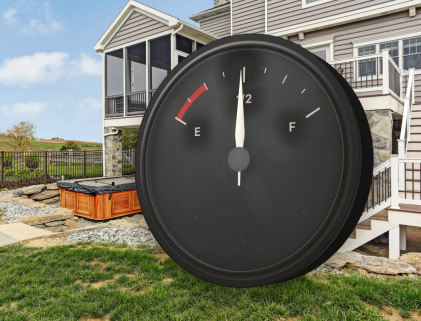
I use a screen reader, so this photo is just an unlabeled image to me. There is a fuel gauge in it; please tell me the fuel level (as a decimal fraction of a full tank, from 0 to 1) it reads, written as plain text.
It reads 0.5
